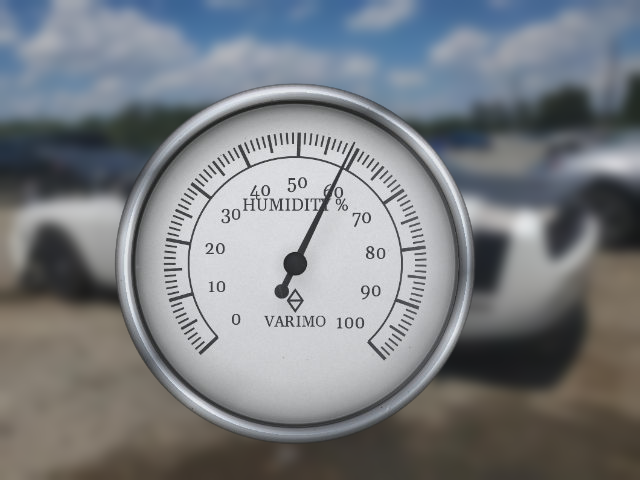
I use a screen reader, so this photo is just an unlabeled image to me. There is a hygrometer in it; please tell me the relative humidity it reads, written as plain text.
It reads 59 %
